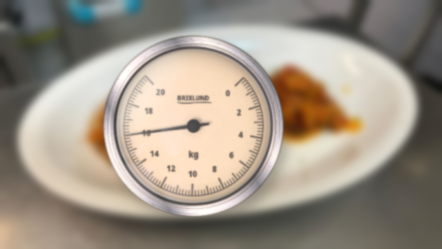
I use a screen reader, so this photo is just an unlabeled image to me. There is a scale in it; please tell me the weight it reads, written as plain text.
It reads 16 kg
